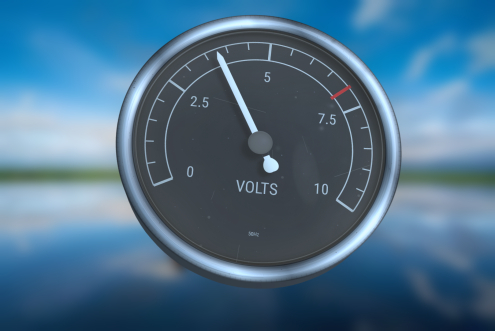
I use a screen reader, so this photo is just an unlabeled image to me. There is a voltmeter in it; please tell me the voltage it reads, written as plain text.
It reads 3.75 V
